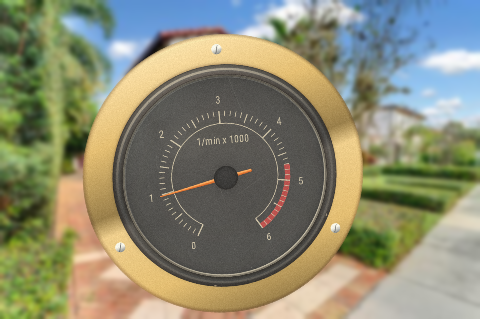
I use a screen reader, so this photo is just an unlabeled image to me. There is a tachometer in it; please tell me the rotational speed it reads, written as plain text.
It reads 1000 rpm
